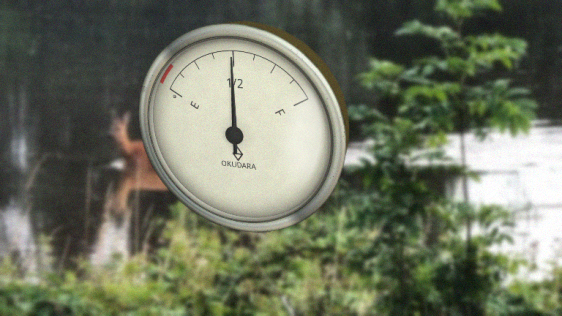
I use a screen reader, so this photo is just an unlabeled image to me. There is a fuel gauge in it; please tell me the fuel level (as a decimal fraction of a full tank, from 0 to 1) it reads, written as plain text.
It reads 0.5
